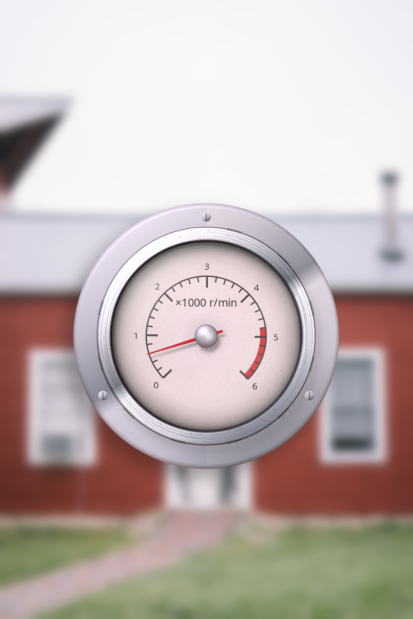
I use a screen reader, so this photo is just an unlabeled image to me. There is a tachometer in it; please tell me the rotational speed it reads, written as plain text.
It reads 600 rpm
